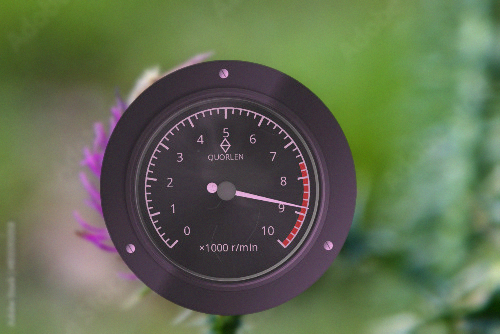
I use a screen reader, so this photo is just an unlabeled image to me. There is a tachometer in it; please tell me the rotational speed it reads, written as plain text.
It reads 8800 rpm
